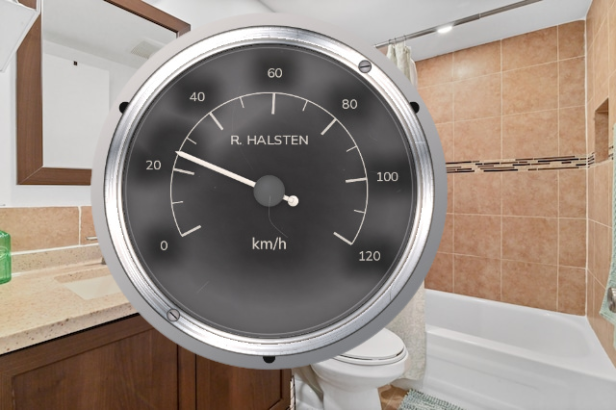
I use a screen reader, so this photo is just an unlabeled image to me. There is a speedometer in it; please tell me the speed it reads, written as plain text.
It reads 25 km/h
